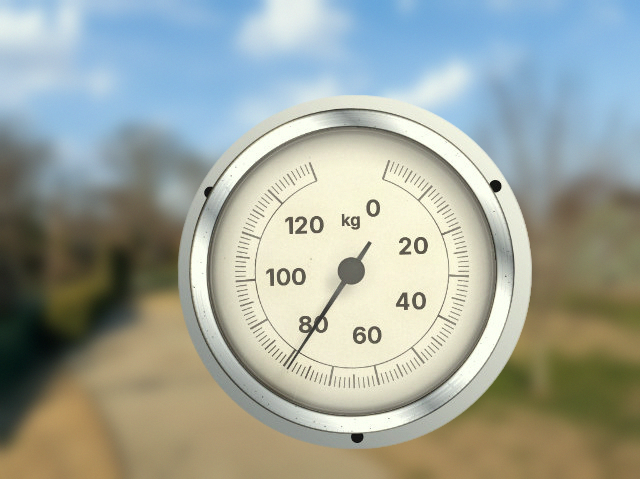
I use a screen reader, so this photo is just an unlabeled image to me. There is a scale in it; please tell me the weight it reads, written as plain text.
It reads 79 kg
